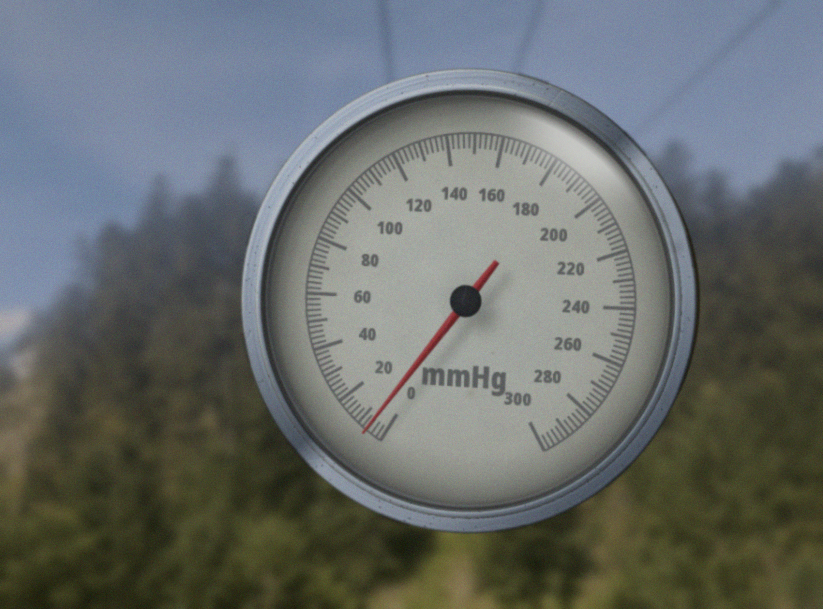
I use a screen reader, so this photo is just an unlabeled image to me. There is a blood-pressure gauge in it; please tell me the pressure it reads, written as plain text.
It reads 6 mmHg
